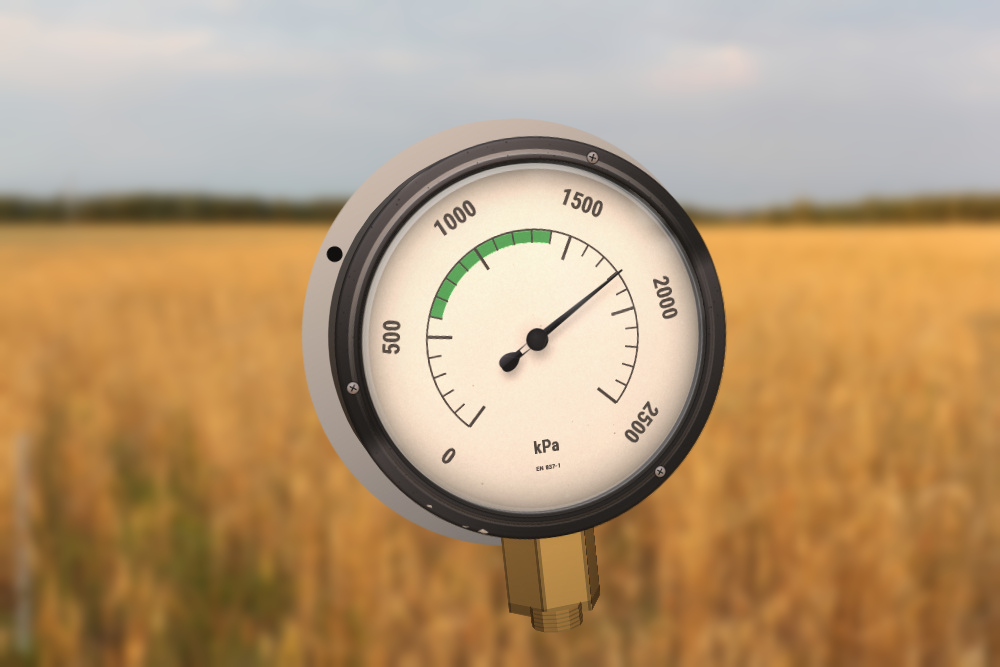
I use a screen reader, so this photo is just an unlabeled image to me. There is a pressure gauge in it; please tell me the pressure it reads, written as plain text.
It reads 1800 kPa
